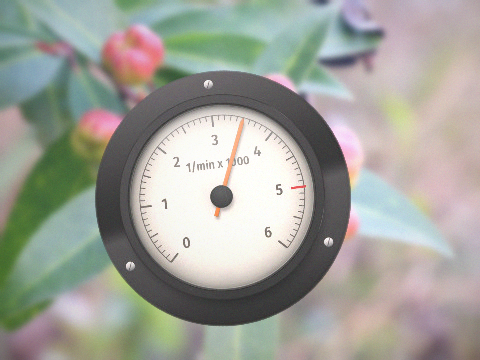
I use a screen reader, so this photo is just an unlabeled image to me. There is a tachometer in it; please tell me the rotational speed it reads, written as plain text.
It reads 3500 rpm
